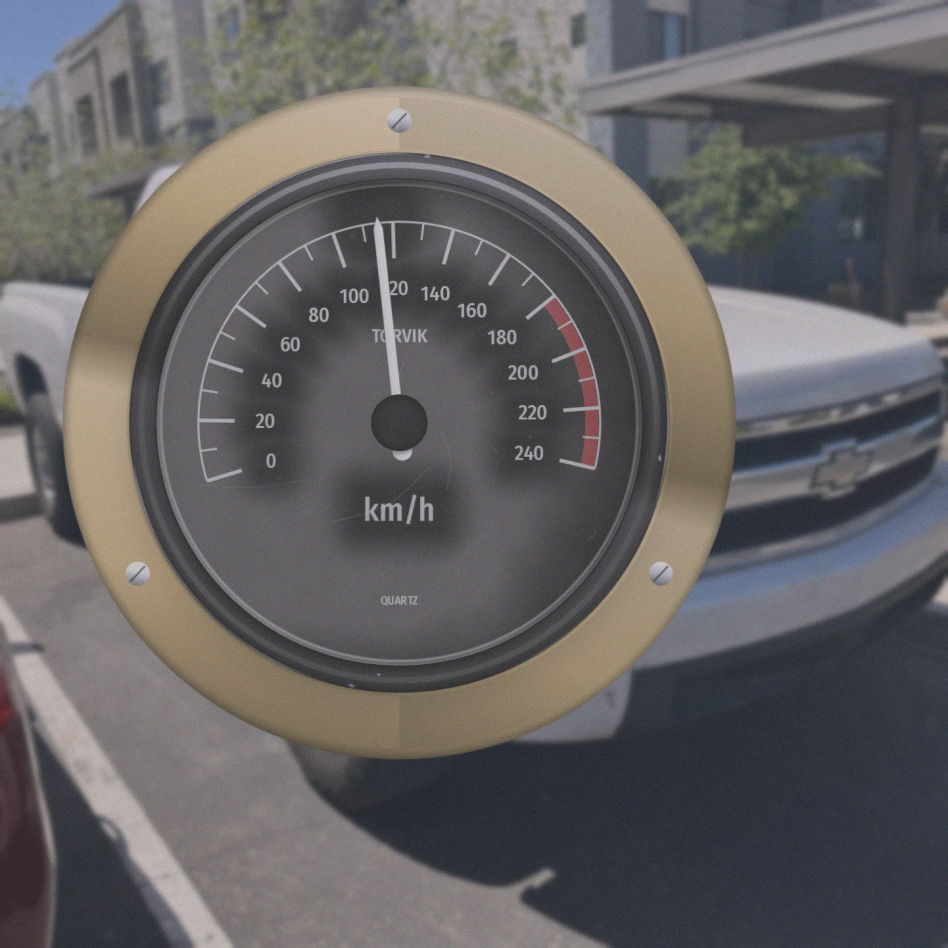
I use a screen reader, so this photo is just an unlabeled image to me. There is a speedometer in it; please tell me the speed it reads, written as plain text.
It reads 115 km/h
